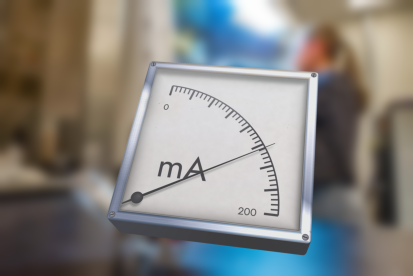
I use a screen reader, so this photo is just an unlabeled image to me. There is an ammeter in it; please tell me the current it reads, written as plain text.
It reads 130 mA
